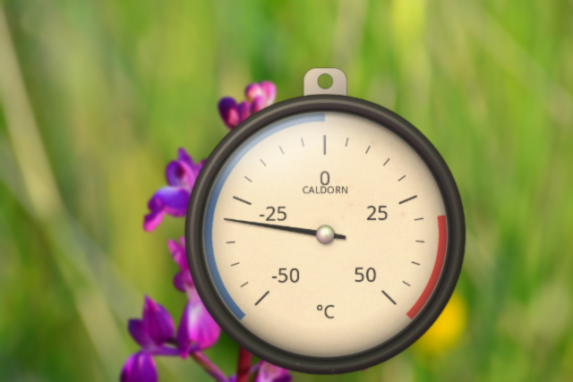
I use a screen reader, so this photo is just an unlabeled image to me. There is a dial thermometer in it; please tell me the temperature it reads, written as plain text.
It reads -30 °C
